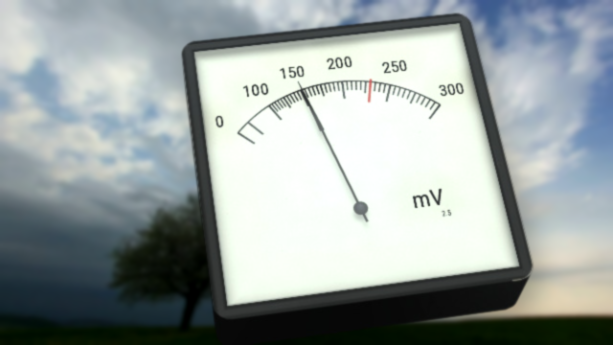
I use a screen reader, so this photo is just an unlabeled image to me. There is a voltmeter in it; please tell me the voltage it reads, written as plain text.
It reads 150 mV
